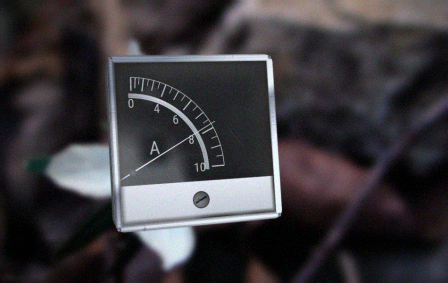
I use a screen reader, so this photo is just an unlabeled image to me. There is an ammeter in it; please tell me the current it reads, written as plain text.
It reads 7.75 A
